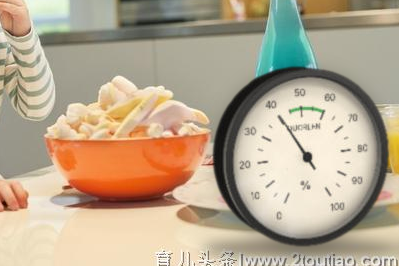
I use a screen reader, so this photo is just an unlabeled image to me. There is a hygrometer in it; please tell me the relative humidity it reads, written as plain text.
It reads 40 %
